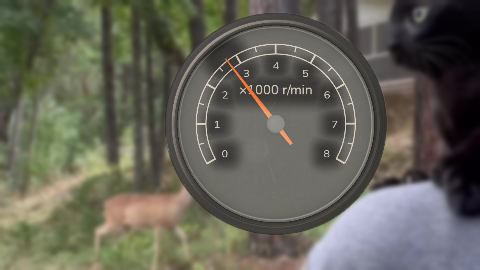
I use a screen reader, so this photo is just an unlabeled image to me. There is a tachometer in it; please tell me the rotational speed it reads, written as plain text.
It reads 2750 rpm
